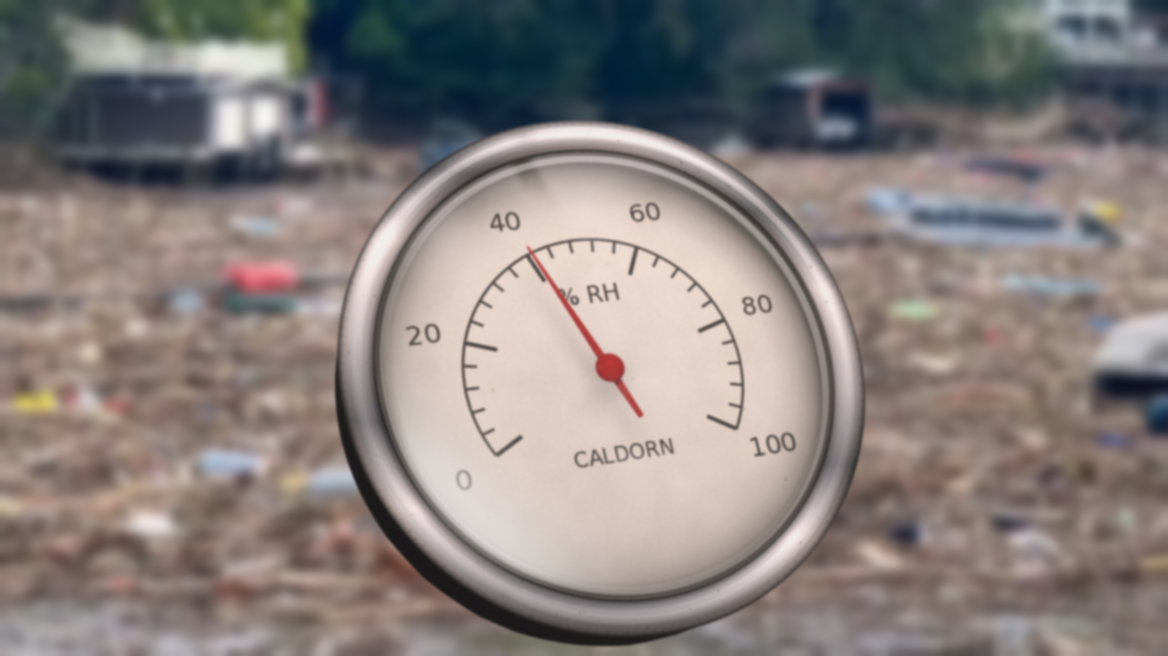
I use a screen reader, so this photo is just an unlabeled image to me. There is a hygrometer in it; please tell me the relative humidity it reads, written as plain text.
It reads 40 %
